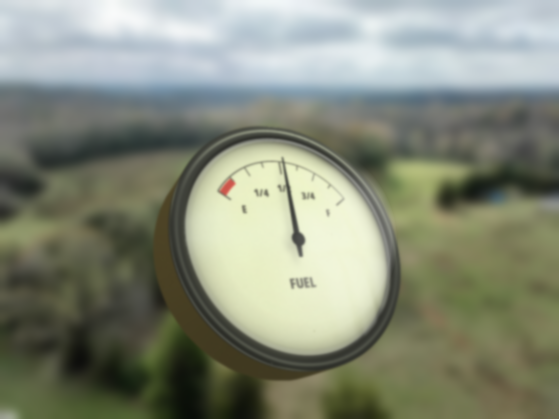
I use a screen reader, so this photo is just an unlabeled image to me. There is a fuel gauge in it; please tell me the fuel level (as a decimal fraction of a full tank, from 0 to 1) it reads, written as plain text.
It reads 0.5
